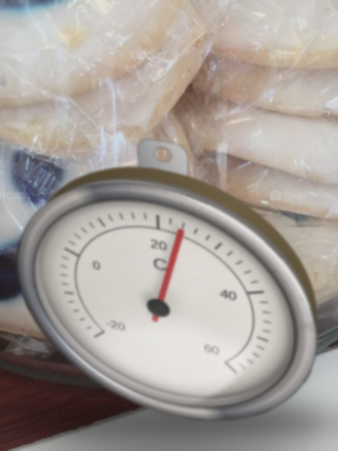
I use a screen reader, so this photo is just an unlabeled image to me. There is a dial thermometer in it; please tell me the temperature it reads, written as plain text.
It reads 24 °C
